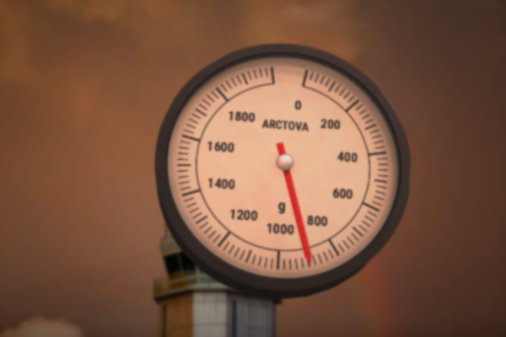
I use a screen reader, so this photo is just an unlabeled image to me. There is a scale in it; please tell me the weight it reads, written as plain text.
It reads 900 g
